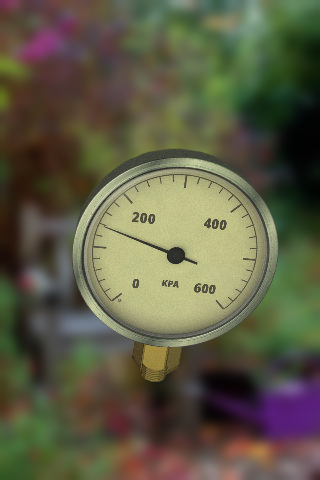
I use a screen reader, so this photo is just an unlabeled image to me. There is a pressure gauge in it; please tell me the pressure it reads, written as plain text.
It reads 140 kPa
